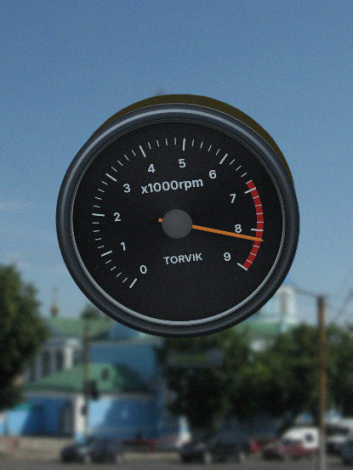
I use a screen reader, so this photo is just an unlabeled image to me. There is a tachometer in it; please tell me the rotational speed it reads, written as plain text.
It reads 8200 rpm
